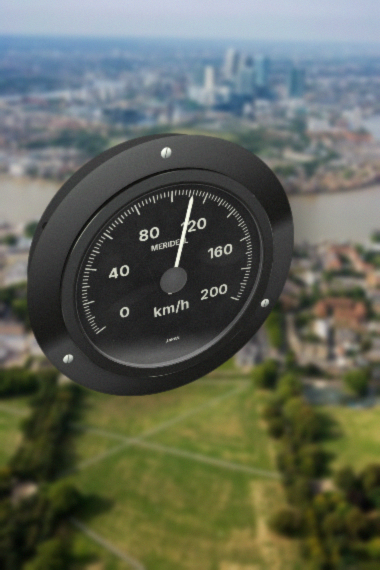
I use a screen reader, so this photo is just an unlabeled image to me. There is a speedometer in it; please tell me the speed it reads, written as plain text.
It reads 110 km/h
